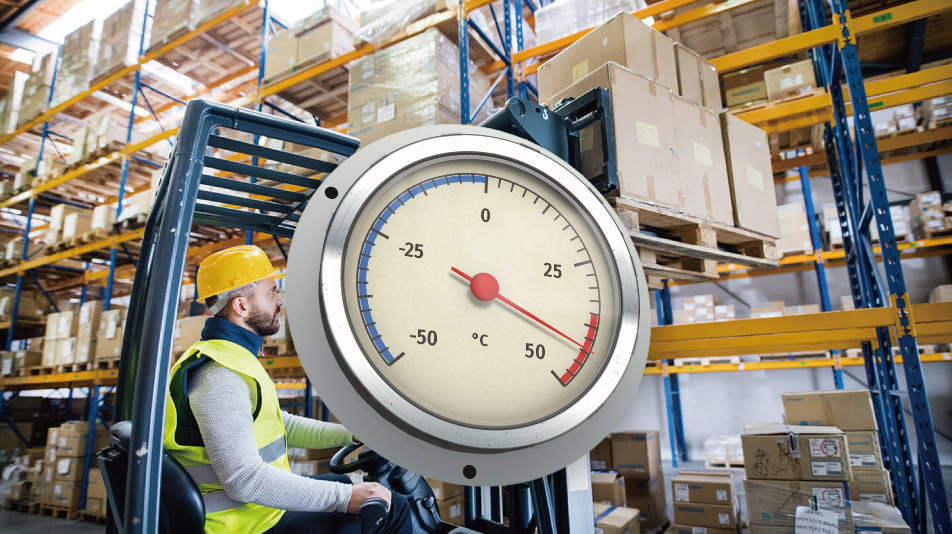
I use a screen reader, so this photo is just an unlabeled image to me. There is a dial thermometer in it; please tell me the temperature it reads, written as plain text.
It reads 42.5 °C
